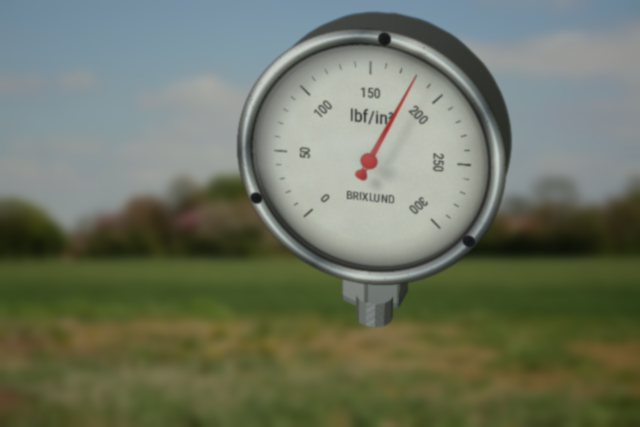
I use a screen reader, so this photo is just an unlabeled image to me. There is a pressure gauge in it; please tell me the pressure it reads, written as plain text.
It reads 180 psi
